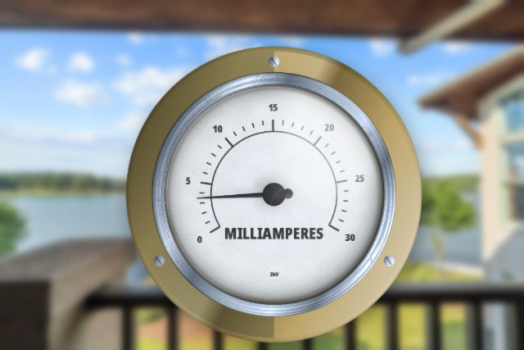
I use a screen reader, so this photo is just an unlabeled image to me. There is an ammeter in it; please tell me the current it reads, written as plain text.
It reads 3.5 mA
